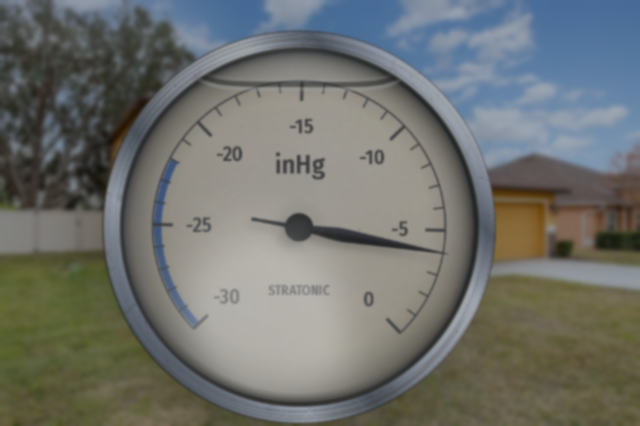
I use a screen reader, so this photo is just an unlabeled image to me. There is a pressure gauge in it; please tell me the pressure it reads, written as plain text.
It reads -4 inHg
